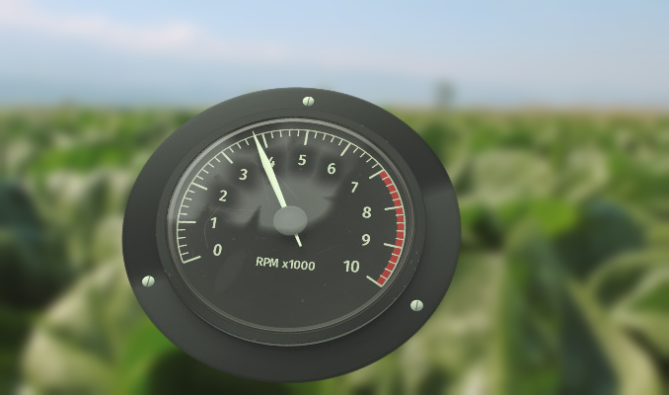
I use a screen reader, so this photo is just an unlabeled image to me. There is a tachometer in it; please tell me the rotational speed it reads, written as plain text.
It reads 3800 rpm
